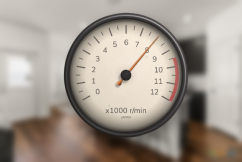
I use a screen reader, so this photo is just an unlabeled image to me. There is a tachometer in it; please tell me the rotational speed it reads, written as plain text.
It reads 8000 rpm
